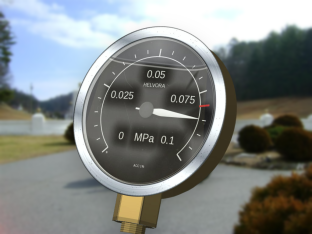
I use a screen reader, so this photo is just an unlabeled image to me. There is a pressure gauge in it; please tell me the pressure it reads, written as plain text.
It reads 0.085 MPa
